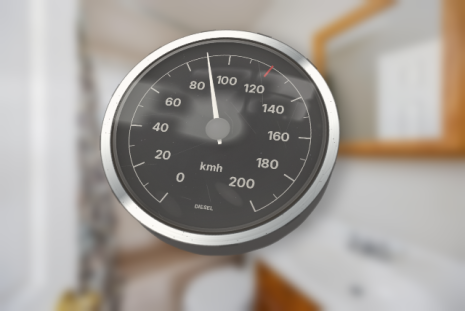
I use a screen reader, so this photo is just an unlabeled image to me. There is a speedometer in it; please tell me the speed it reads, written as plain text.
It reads 90 km/h
